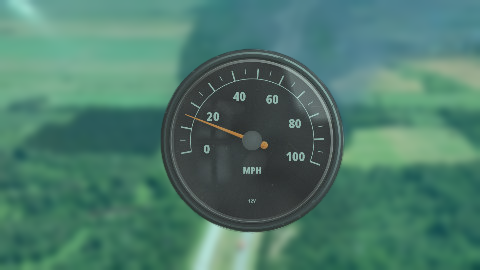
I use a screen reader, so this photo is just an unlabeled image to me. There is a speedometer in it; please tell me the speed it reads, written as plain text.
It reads 15 mph
